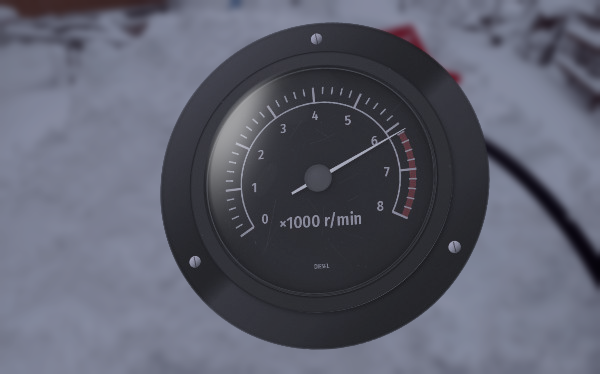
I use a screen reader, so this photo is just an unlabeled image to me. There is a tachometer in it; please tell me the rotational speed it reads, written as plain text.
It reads 6200 rpm
